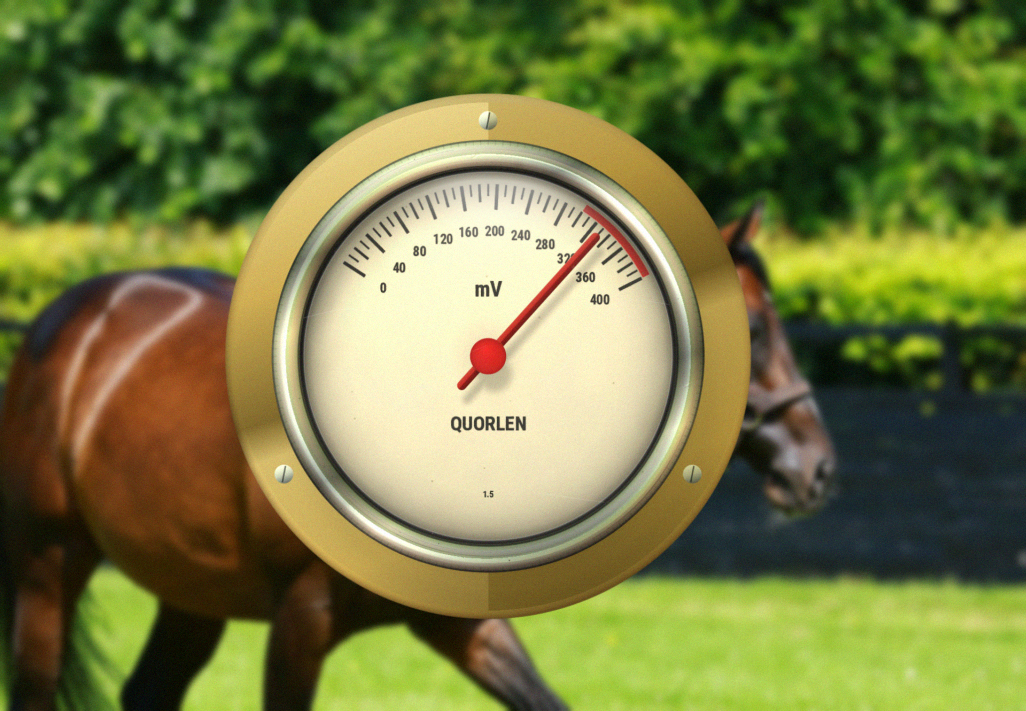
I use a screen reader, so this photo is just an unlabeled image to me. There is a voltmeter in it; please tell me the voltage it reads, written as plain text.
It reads 330 mV
